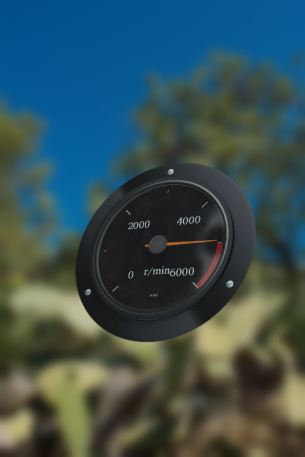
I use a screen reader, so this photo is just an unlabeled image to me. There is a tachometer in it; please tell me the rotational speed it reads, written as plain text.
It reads 5000 rpm
